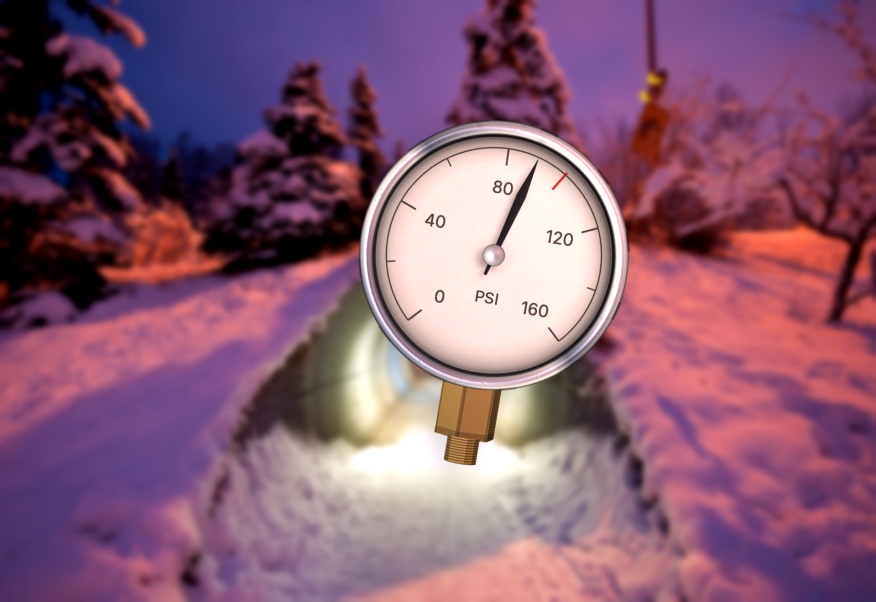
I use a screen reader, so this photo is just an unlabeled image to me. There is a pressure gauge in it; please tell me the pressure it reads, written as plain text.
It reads 90 psi
